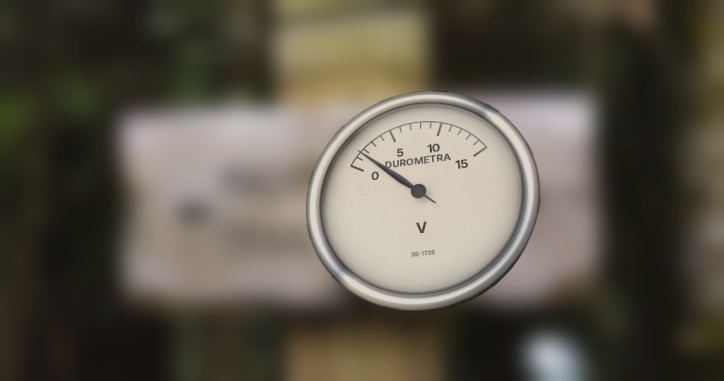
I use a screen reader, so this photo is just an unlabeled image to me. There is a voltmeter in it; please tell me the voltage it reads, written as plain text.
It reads 1.5 V
